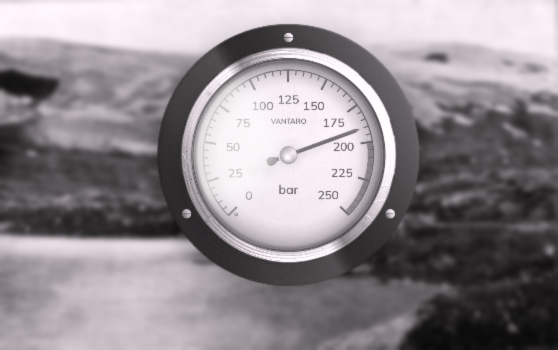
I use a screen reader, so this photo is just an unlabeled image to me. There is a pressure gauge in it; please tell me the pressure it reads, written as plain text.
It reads 190 bar
